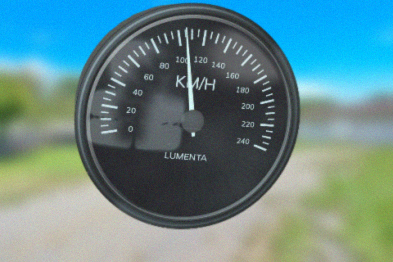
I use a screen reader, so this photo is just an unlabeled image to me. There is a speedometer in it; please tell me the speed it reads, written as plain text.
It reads 105 km/h
